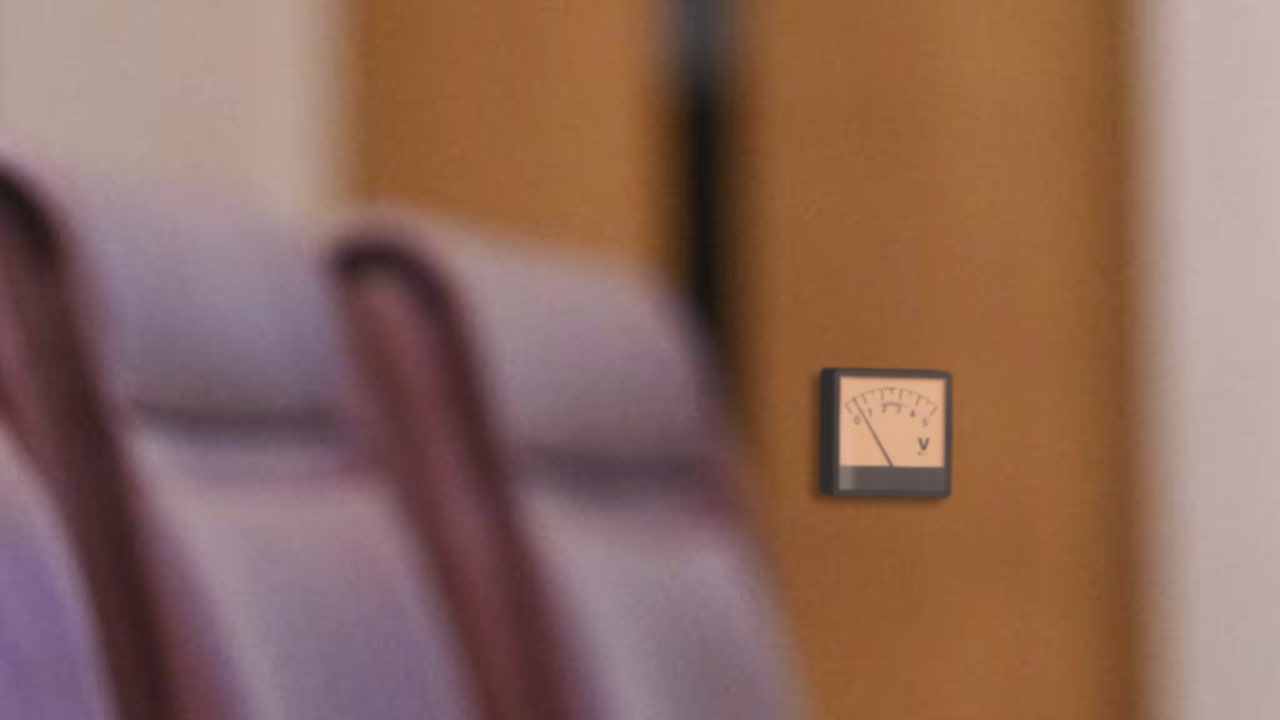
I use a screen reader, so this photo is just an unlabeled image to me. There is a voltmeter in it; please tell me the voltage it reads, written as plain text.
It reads 0.5 V
